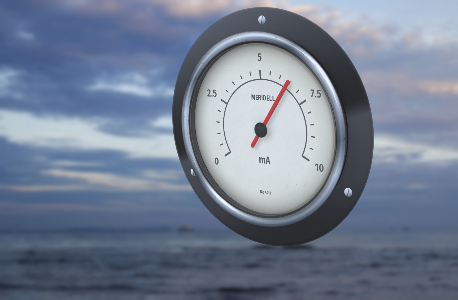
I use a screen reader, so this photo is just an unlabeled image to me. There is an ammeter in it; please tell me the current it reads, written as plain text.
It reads 6.5 mA
